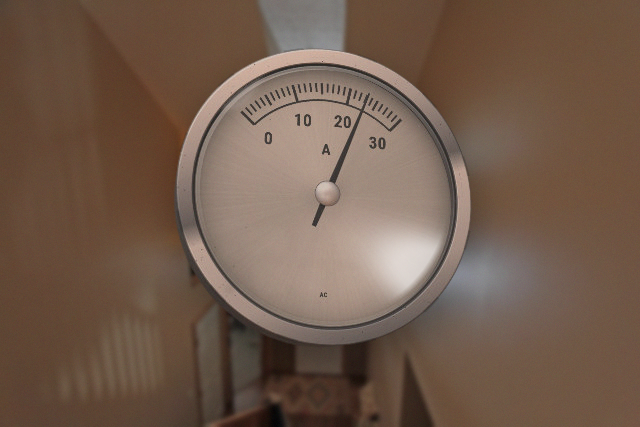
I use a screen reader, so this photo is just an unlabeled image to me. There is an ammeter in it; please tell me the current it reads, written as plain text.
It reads 23 A
